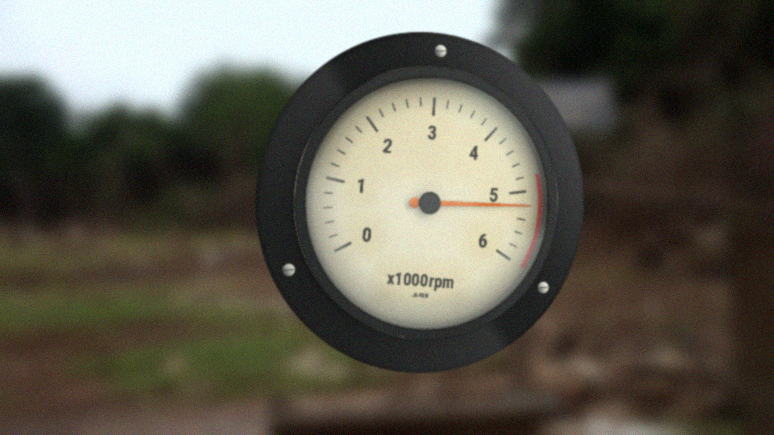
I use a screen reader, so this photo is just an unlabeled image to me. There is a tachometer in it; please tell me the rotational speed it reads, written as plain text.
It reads 5200 rpm
